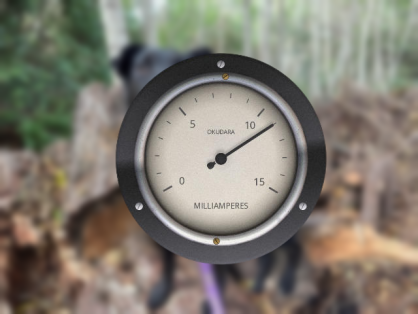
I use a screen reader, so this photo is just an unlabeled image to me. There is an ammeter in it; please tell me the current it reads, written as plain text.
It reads 11 mA
